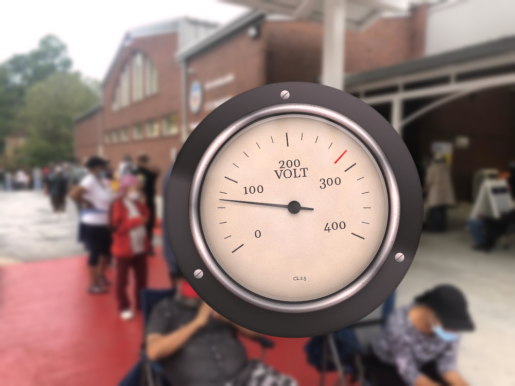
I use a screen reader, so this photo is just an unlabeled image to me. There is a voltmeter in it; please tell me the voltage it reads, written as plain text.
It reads 70 V
